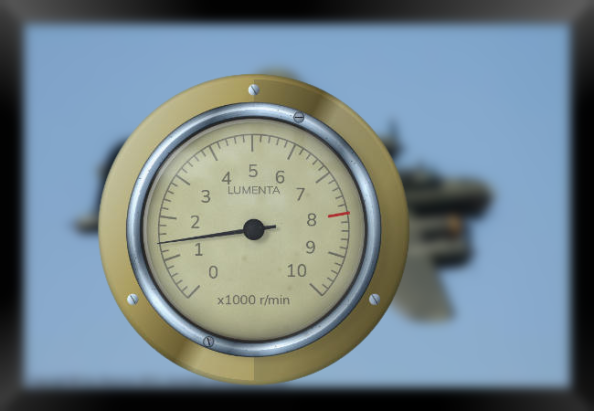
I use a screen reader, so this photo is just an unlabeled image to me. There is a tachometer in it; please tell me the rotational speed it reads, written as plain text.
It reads 1400 rpm
